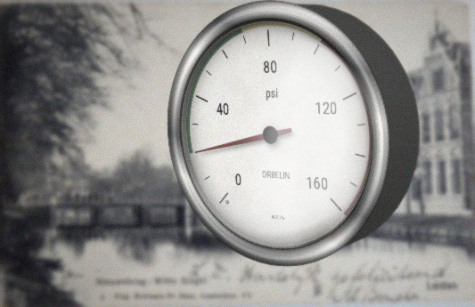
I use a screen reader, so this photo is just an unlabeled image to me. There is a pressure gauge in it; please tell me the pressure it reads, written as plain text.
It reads 20 psi
